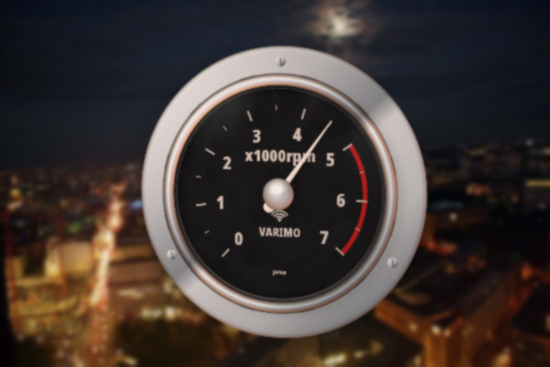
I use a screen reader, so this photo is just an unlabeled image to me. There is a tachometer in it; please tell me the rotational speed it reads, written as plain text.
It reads 4500 rpm
